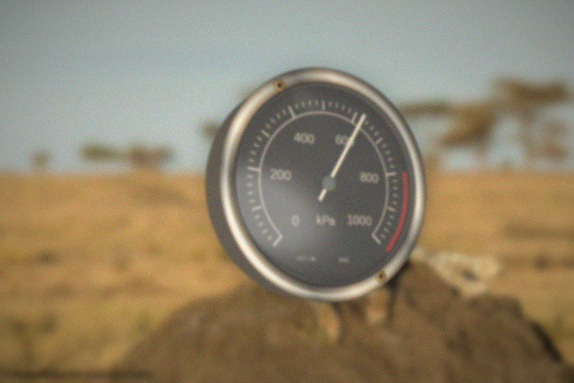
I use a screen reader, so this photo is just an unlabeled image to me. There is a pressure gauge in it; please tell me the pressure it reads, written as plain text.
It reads 620 kPa
